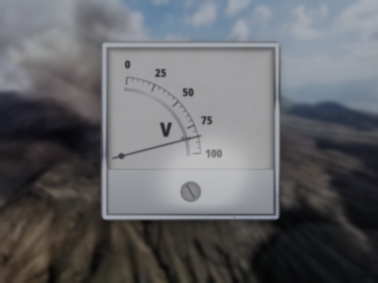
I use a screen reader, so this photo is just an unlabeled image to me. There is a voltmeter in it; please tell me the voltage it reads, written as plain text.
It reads 85 V
